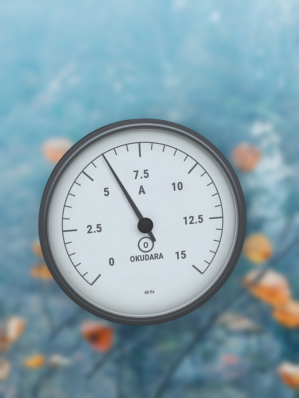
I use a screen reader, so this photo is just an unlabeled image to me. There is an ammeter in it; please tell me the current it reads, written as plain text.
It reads 6 A
